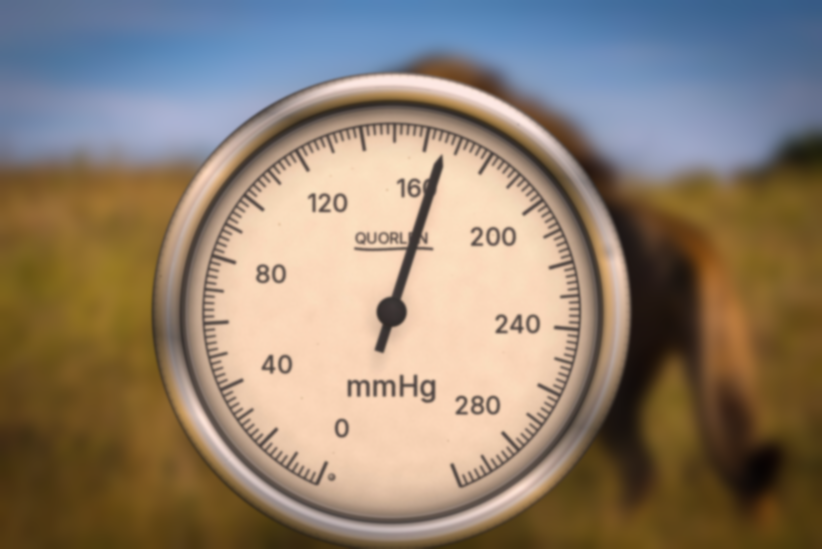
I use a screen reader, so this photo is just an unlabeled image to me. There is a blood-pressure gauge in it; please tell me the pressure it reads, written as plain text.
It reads 166 mmHg
